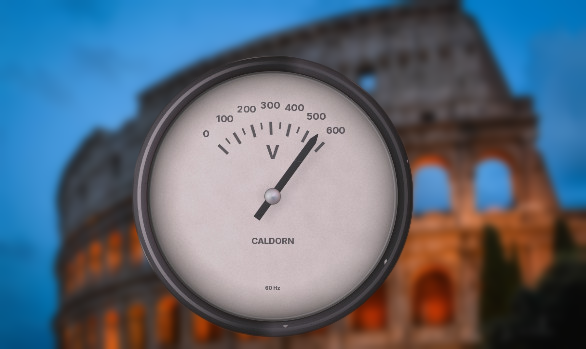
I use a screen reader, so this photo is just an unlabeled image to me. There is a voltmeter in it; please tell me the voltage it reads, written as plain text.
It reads 550 V
